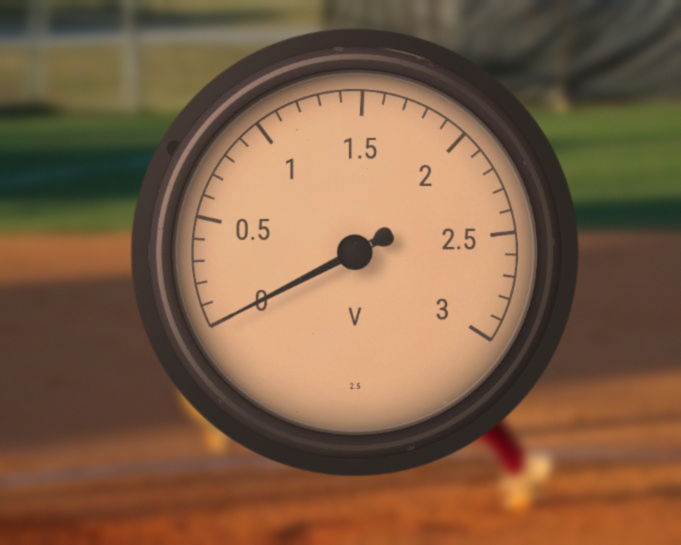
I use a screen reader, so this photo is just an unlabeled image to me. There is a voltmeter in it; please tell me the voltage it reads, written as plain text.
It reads 0 V
